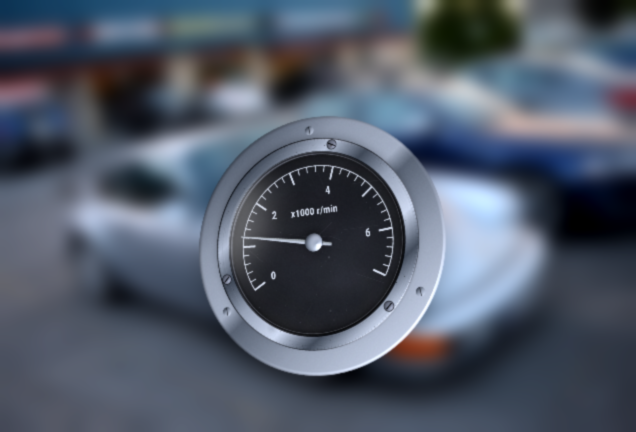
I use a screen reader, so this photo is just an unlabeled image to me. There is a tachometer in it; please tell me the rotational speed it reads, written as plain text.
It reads 1200 rpm
